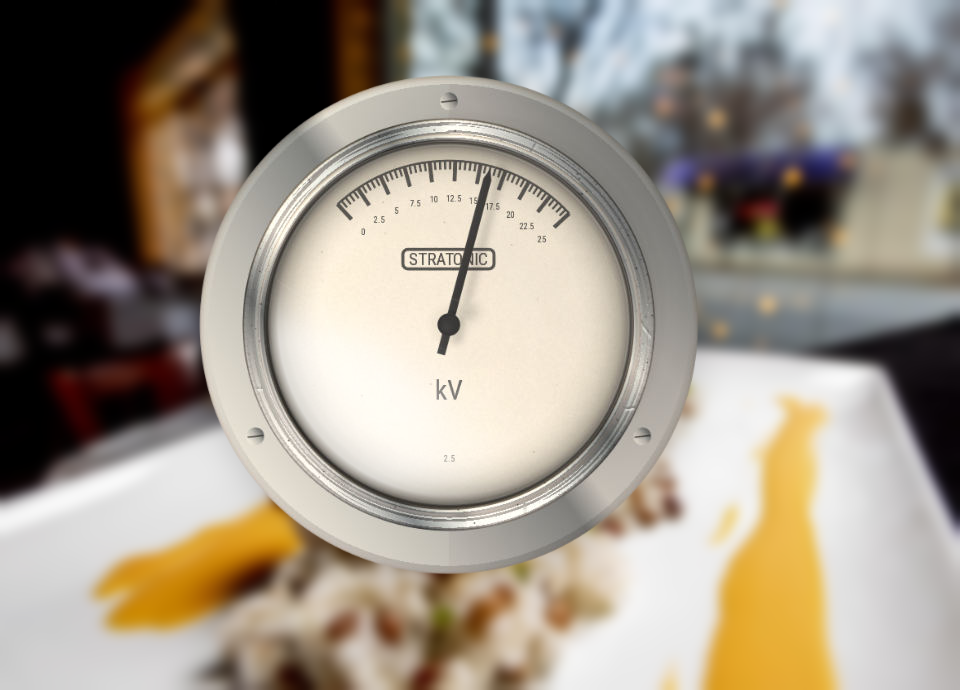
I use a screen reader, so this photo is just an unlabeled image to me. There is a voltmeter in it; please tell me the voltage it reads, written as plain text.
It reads 16 kV
